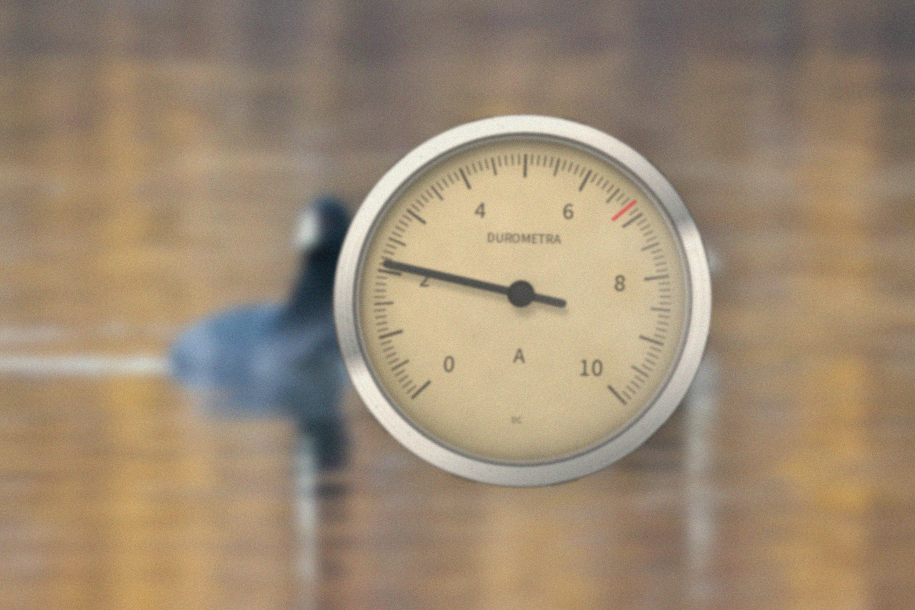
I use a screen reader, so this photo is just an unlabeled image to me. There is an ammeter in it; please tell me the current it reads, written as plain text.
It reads 2.1 A
